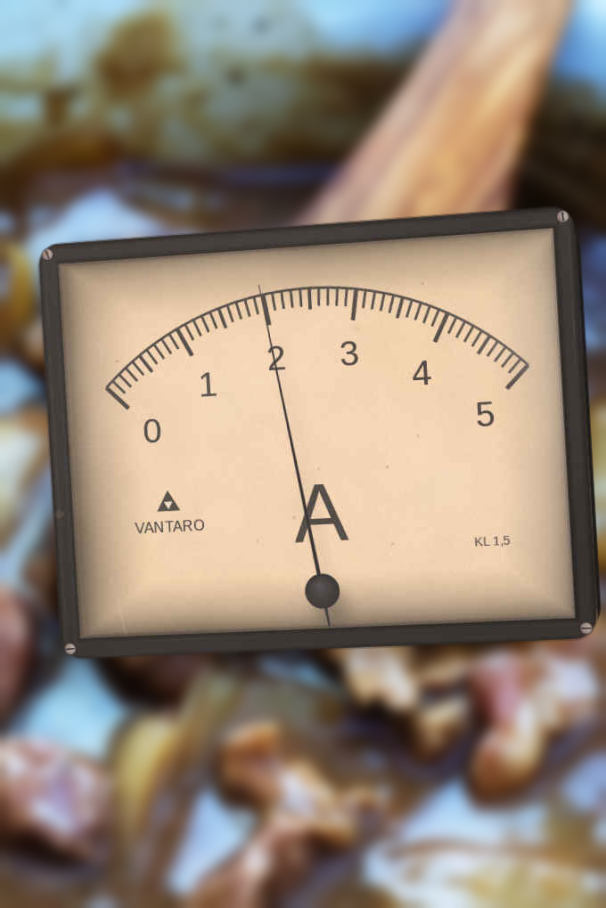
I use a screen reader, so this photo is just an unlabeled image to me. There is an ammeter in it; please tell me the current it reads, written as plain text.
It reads 2 A
